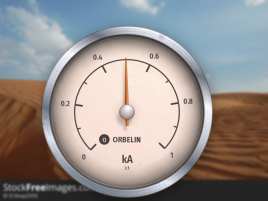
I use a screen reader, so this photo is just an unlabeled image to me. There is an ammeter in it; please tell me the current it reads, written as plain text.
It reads 0.5 kA
